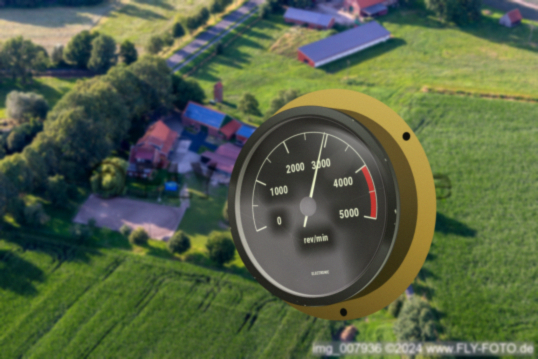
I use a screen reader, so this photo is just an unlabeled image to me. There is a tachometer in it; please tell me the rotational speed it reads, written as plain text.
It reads 3000 rpm
